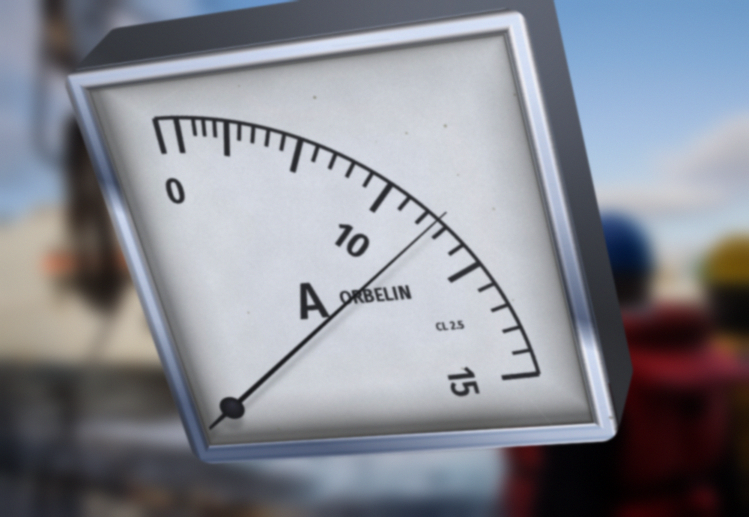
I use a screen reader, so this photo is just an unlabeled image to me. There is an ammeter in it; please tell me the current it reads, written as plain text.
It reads 11.25 A
